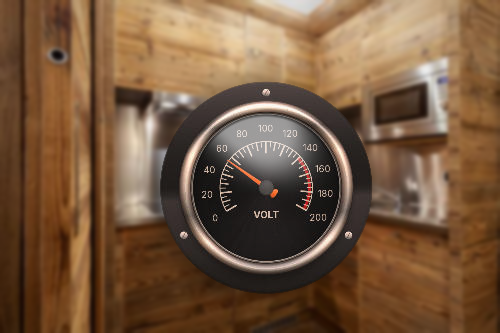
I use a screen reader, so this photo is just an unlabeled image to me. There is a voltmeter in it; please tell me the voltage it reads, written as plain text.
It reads 55 V
